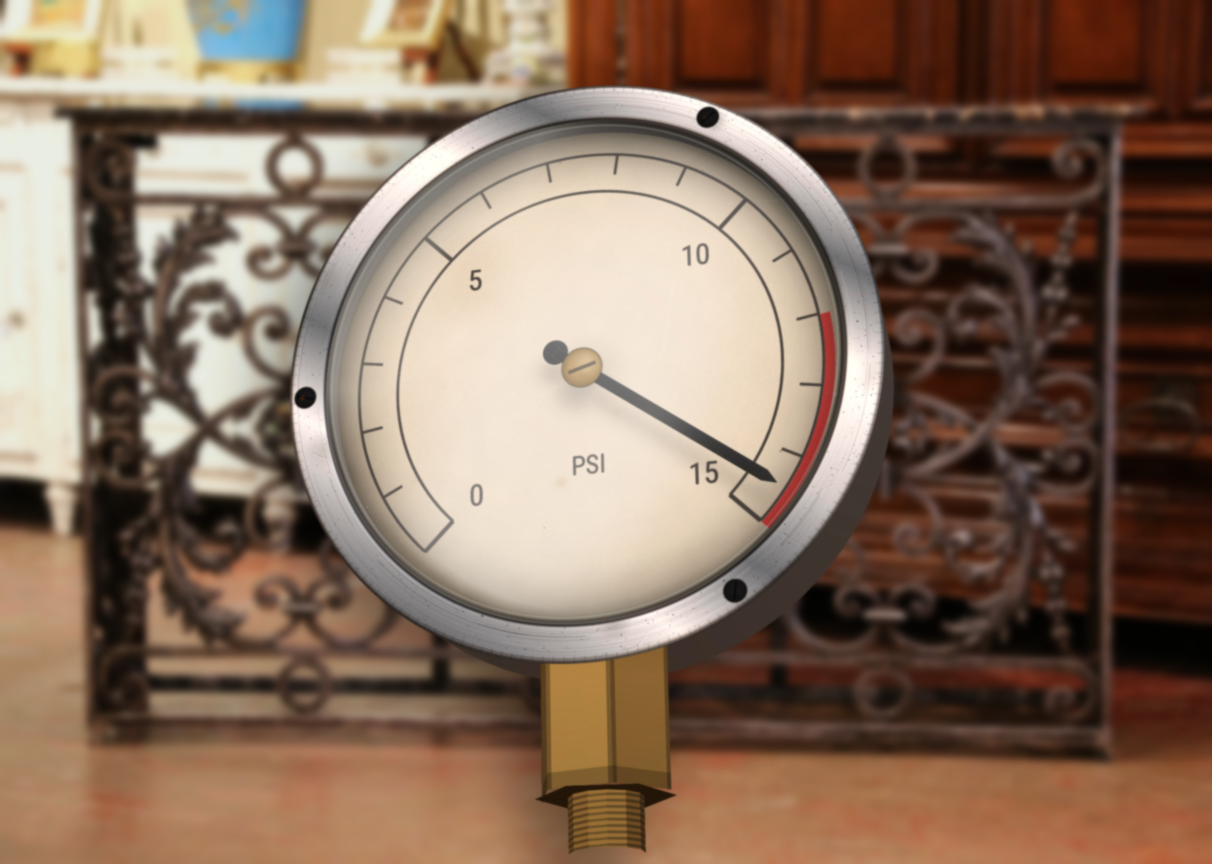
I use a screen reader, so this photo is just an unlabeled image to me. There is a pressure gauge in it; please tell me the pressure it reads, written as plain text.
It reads 14.5 psi
